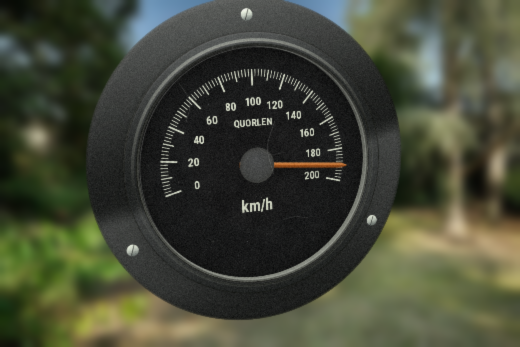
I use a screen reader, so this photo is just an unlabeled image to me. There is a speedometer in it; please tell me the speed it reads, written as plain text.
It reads 190 km/h
